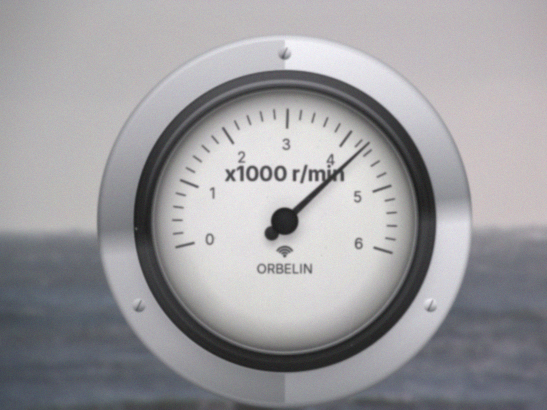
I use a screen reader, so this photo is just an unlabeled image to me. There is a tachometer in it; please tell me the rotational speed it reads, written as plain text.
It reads 4300 rpm
